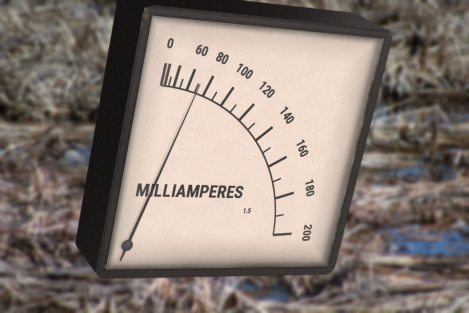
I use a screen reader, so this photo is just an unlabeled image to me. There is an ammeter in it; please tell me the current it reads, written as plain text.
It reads 70 mA
